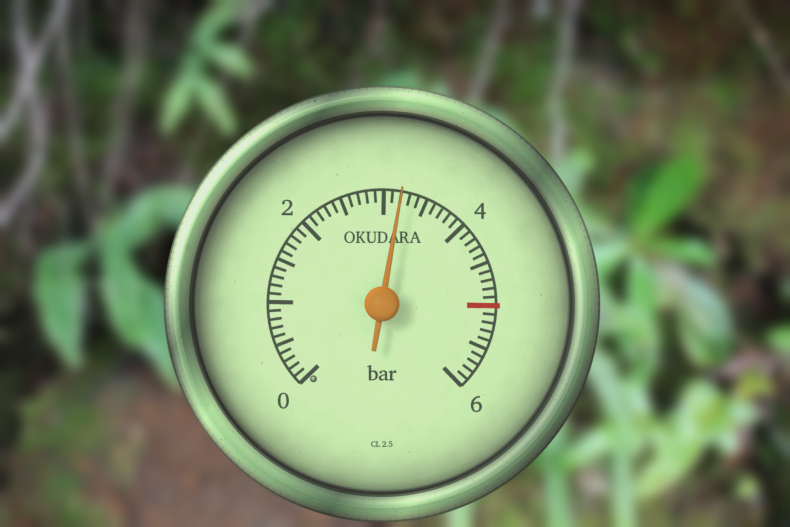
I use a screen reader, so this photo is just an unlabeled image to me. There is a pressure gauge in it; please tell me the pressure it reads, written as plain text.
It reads 3.2 bar
